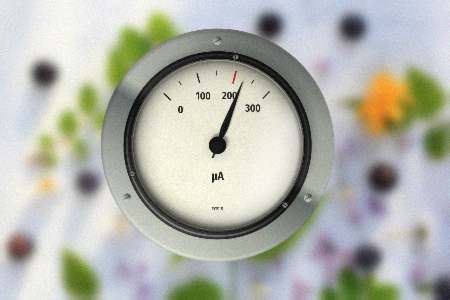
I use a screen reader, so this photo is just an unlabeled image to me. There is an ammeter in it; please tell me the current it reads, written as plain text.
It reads 225 µA
